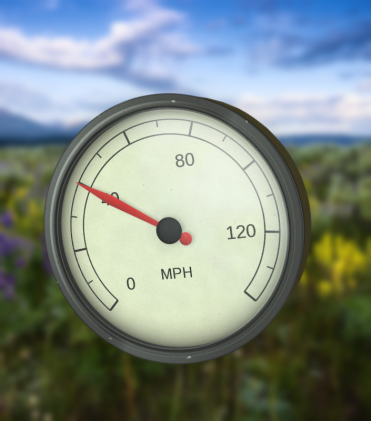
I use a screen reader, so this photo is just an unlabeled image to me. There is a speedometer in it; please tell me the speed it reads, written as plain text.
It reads 40 mph
